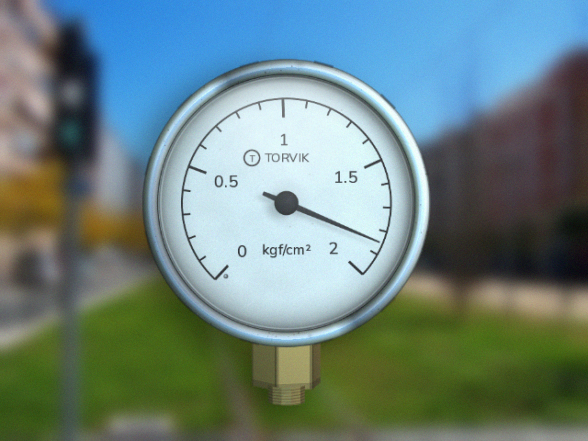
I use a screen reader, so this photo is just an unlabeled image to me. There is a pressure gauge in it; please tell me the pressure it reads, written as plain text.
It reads 1.85 kg/cm²
